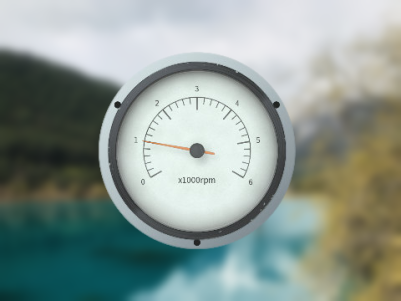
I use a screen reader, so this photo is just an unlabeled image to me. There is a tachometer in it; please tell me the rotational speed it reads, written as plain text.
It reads 1000 rpm
